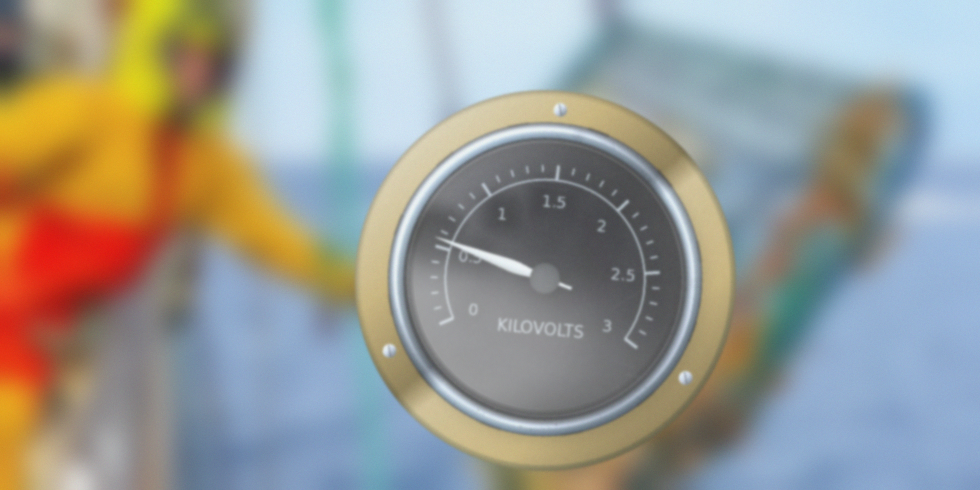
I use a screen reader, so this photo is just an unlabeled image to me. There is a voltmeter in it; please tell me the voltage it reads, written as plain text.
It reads 0.55 kV
